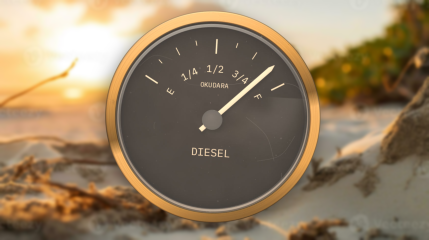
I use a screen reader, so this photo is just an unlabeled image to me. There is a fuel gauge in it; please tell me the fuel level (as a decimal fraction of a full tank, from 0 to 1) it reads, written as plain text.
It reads 0.875
